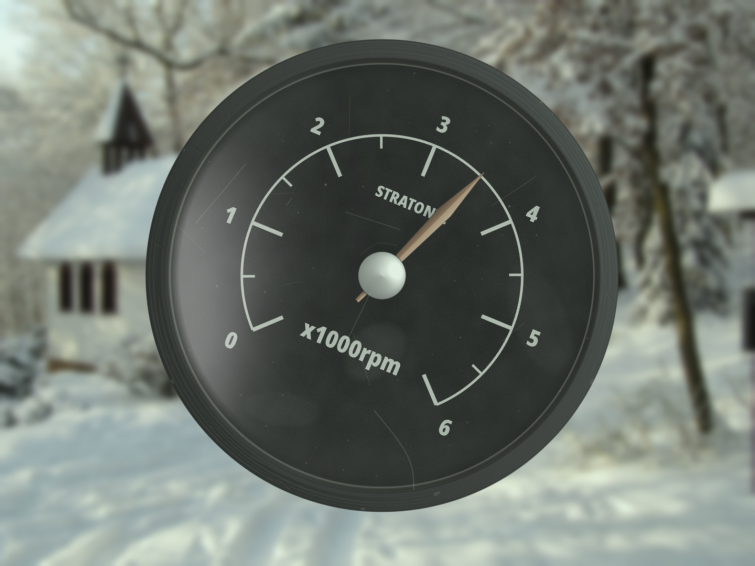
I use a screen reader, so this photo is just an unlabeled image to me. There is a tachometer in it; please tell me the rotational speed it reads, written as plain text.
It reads 3500 rpm
